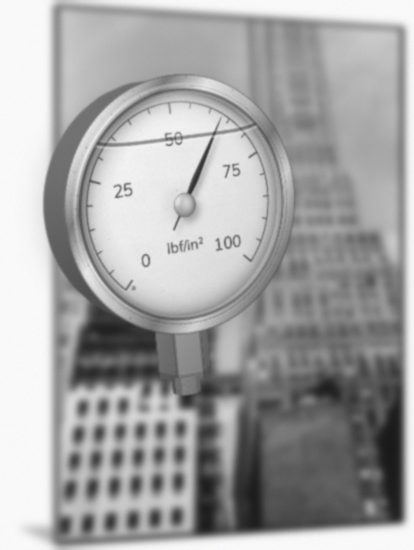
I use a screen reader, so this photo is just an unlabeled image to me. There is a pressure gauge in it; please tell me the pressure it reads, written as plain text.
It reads 62.5 psi
